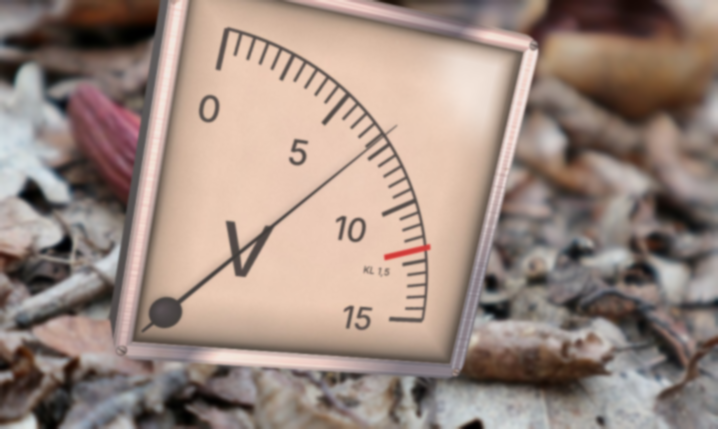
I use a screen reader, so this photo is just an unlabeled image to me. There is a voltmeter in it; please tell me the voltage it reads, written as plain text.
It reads 7 V
